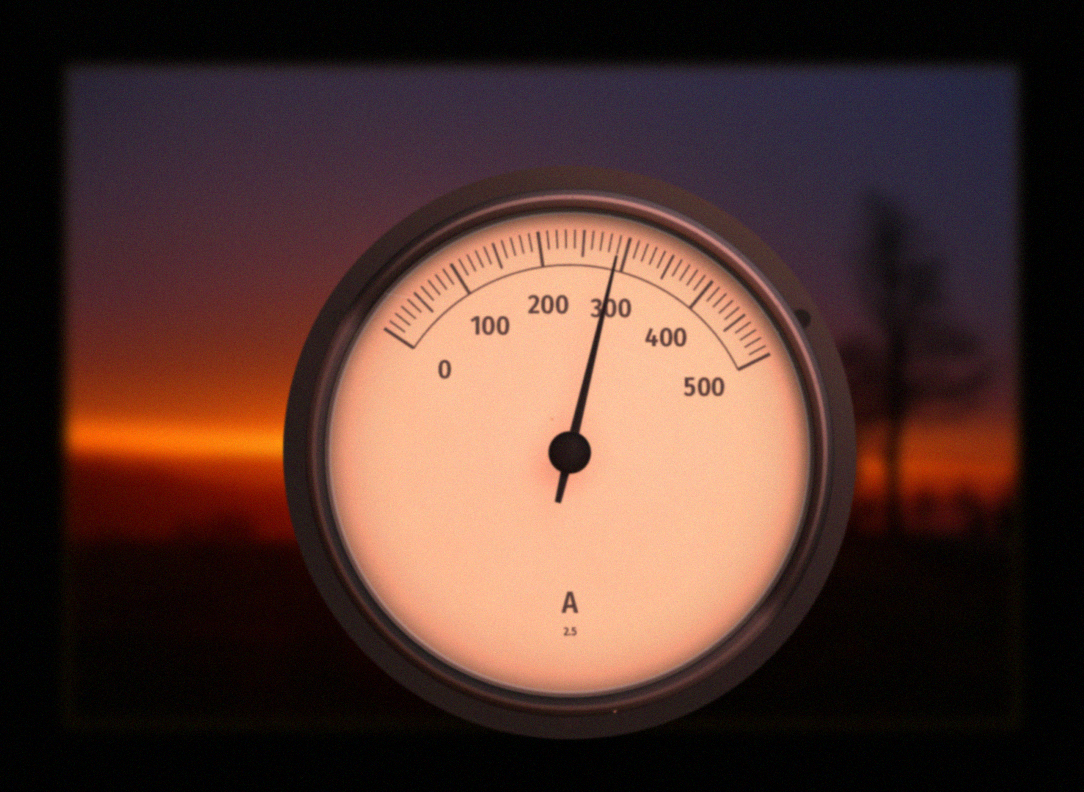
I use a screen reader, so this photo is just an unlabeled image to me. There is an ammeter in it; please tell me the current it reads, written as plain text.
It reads 290 A
